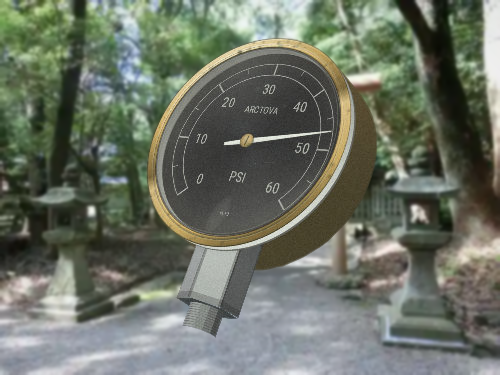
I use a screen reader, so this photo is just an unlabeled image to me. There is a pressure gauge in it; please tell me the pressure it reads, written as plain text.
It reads 47.5 psi
